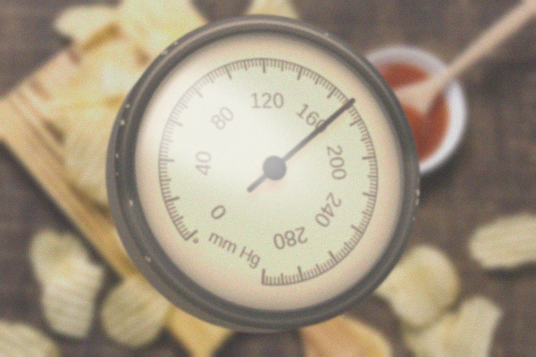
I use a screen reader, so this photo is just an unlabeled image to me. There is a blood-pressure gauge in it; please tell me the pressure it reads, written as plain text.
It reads 170 mmHg
